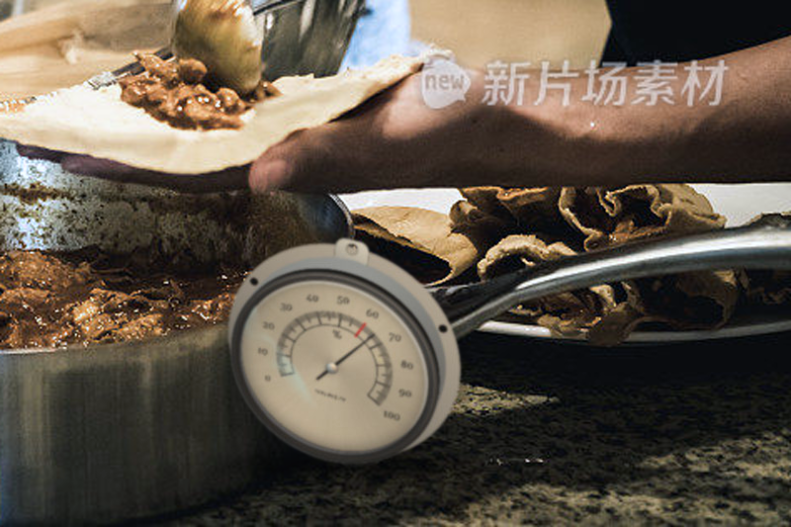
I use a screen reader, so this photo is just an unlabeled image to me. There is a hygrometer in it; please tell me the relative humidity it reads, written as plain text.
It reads 65 %
